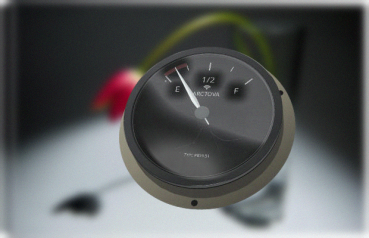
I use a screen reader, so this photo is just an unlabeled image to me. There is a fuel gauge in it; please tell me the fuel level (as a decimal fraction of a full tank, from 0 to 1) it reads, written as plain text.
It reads 0.125
